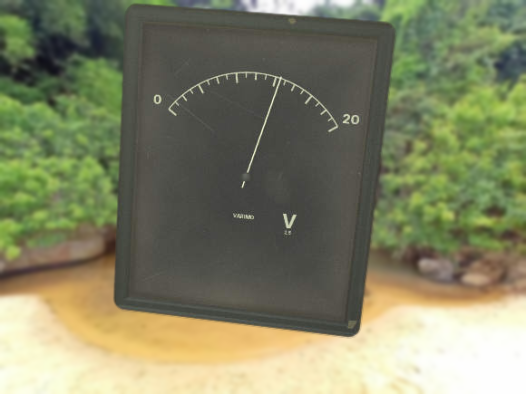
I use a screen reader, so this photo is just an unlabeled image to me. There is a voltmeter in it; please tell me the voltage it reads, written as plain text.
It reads 12.5 V
